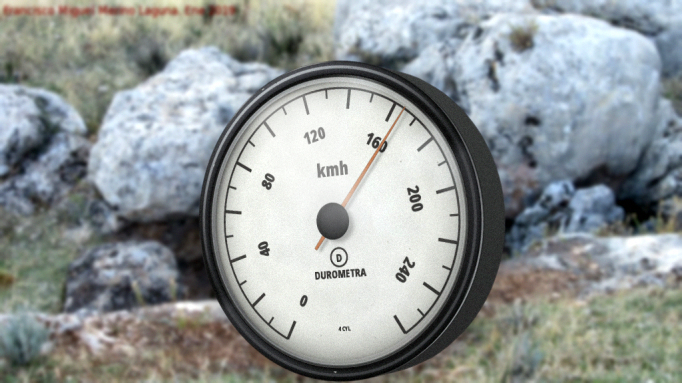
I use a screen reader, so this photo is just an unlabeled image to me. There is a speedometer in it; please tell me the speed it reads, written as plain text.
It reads 165 km/h
